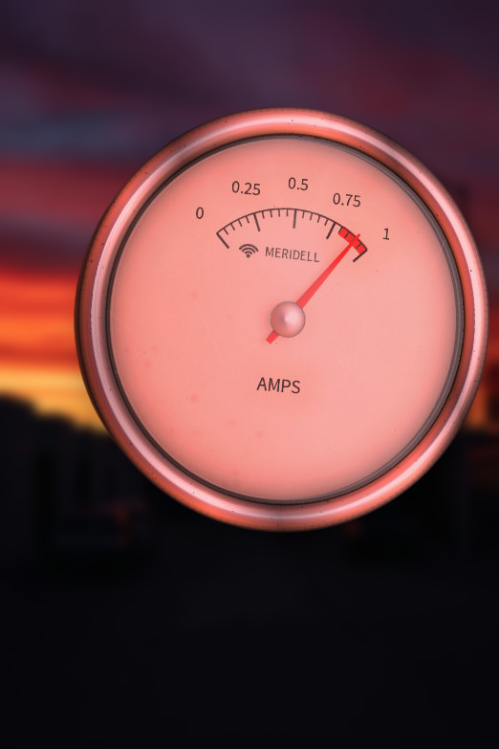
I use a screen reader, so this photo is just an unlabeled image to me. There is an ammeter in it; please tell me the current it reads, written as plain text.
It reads 0.9 A
